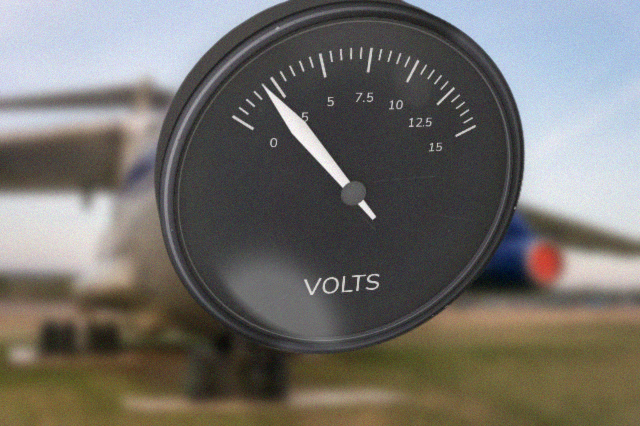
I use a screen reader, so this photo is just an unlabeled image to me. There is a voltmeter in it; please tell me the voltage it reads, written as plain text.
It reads 2 V
